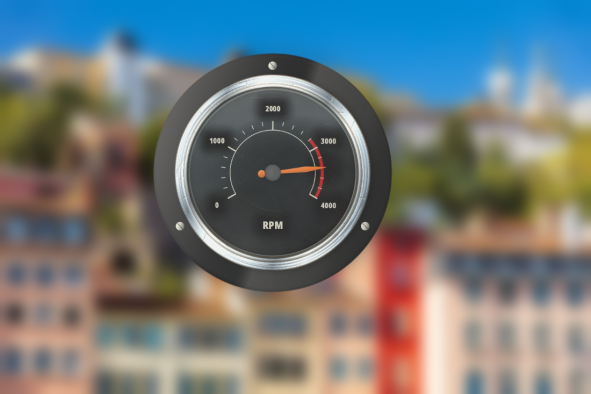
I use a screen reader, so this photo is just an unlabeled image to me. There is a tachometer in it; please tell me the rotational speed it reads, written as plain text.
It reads 3400 rpm
